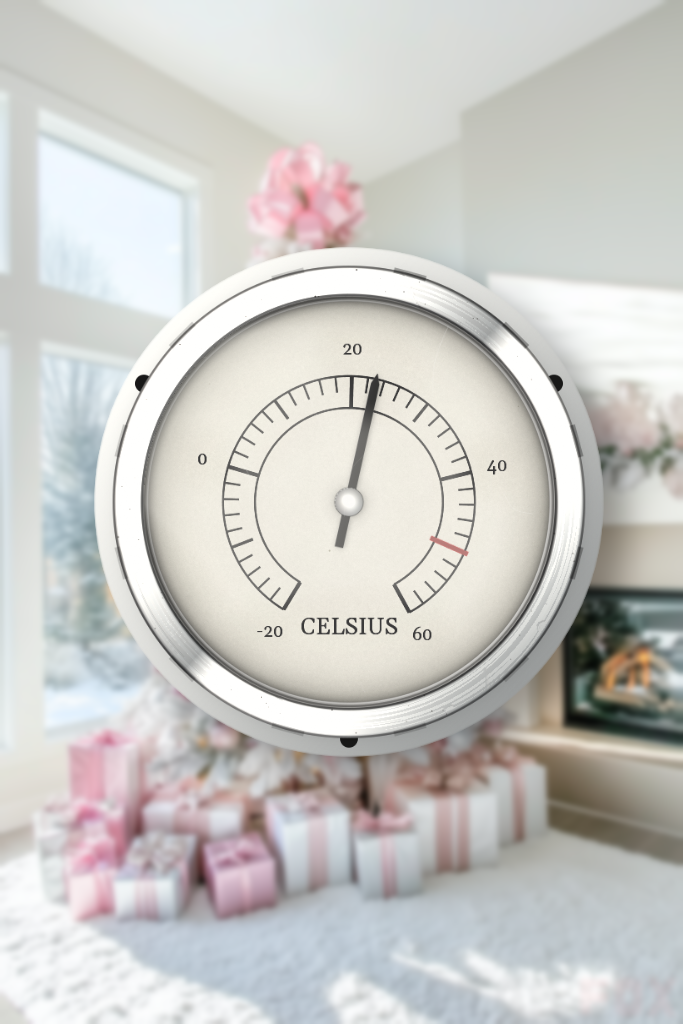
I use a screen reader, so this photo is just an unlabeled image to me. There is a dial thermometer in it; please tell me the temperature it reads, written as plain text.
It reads 23 °C
